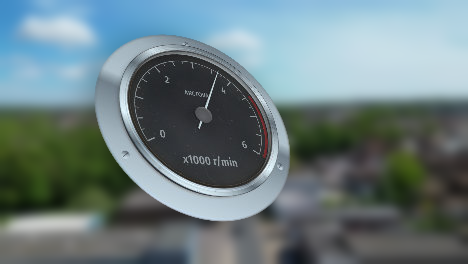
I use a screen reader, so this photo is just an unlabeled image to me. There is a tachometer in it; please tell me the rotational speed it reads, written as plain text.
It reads 3625 rpm
